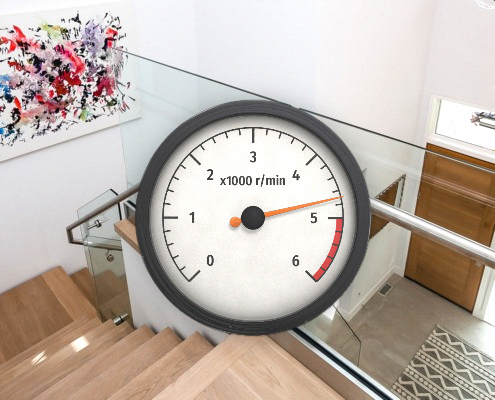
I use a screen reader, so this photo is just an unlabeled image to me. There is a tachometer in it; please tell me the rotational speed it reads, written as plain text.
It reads 4700 rpm
